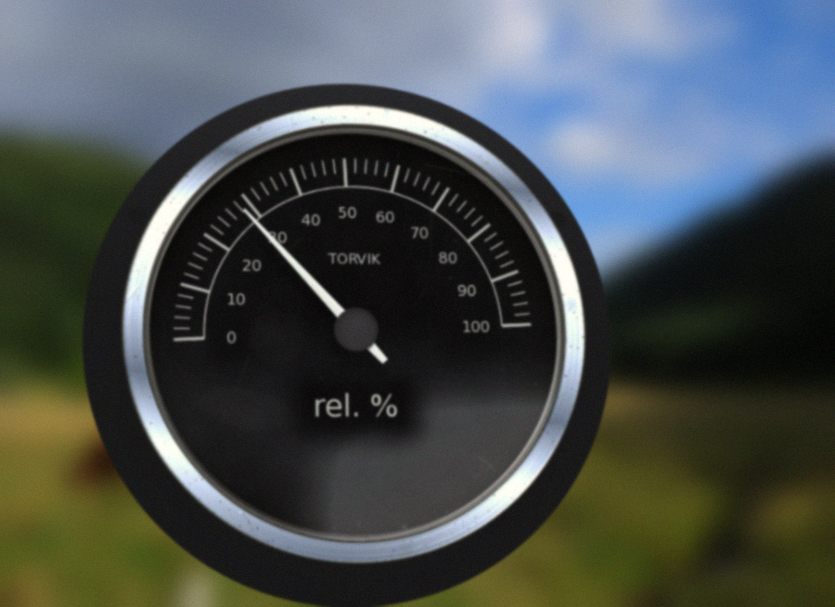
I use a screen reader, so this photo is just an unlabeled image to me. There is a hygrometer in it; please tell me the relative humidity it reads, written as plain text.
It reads 28 %
